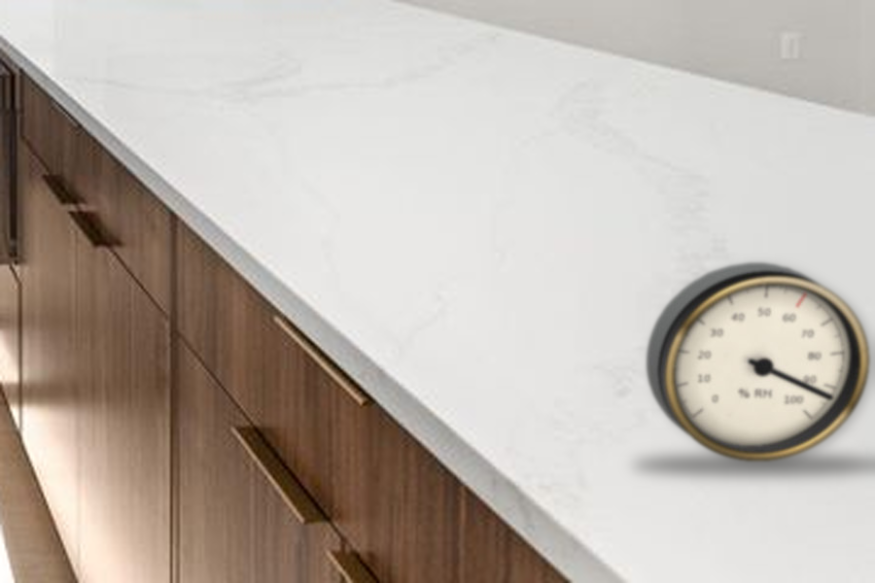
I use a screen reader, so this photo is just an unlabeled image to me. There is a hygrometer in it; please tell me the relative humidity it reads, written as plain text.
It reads 92.5 %
